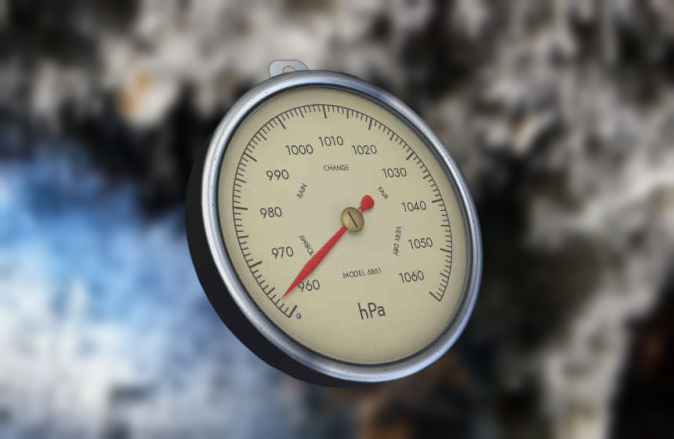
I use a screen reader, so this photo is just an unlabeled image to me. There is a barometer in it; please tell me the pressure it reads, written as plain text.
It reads 963 hPa
